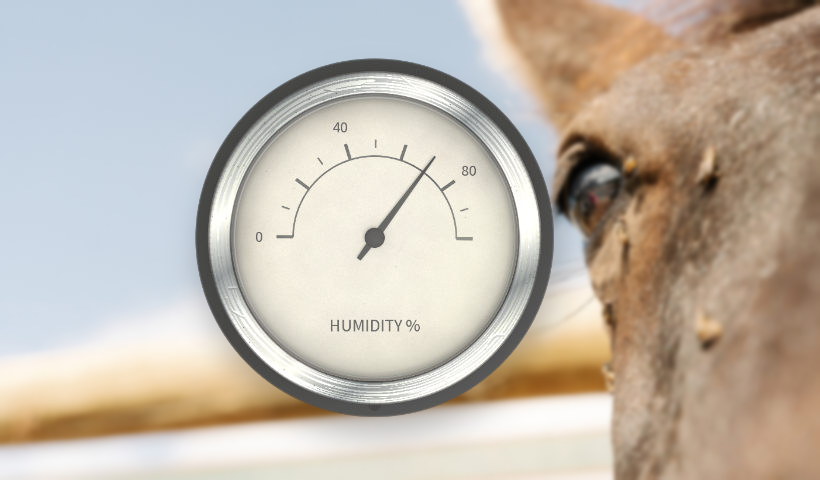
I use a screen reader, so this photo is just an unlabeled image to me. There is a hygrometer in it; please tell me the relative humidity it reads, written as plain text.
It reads 70 %
